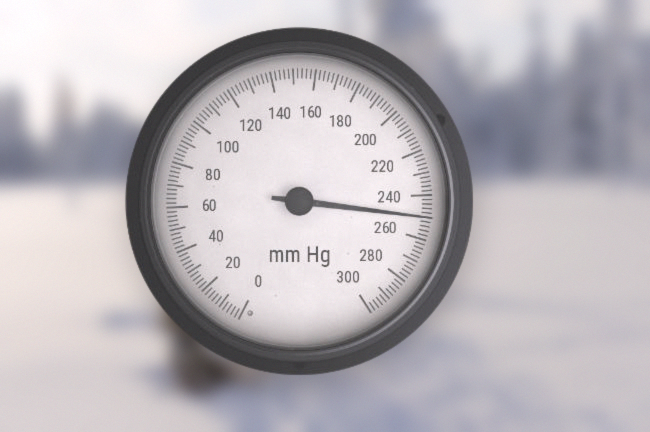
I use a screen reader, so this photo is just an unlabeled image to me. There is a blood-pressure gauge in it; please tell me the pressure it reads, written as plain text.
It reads 250 mmHg
